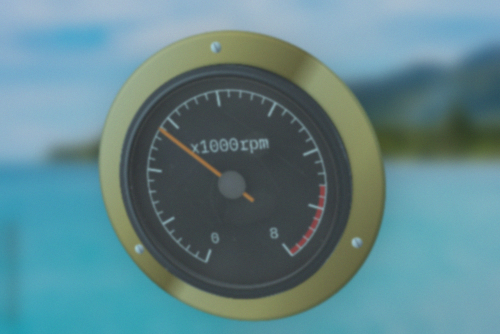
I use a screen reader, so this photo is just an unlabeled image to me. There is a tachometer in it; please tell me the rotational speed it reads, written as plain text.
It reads 2800 rpm
